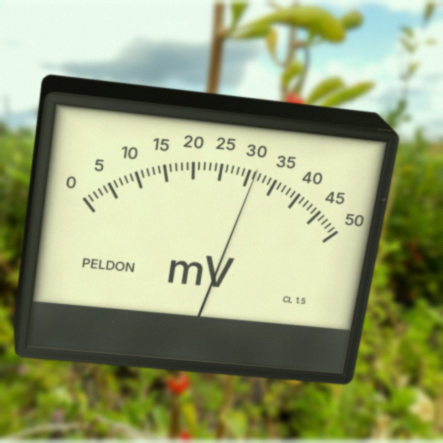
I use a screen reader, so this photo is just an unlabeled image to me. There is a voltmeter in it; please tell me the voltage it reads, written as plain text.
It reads 31 mV
